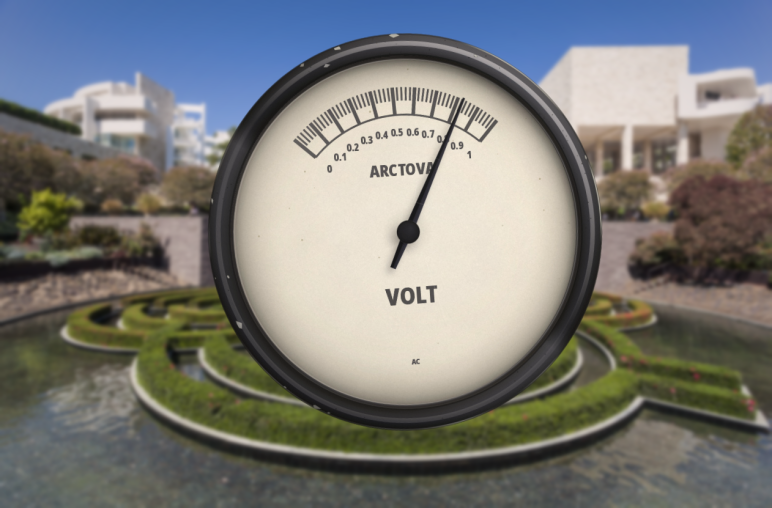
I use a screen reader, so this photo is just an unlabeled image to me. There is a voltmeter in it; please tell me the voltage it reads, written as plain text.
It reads 0.82 V
